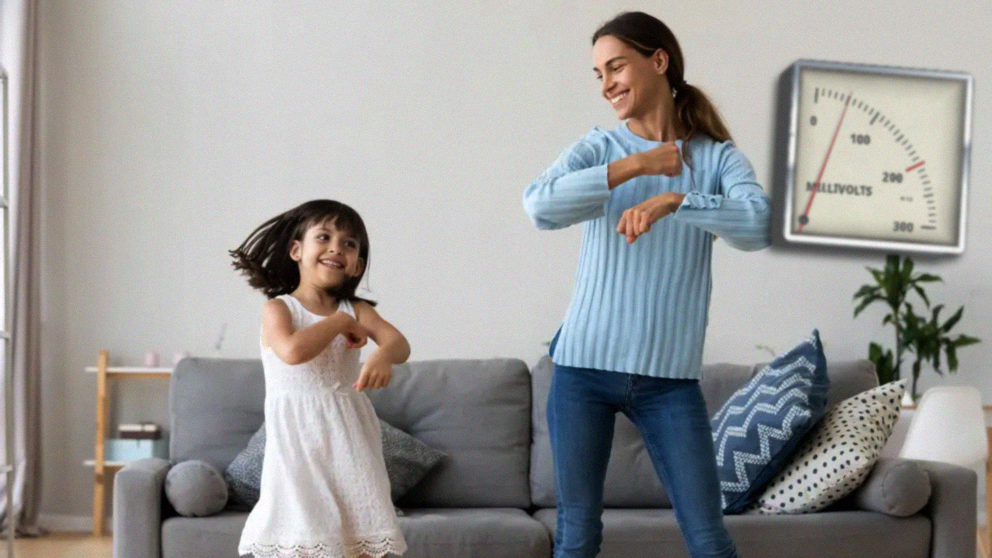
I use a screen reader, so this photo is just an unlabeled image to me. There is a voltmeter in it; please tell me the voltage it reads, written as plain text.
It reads 50 mV
